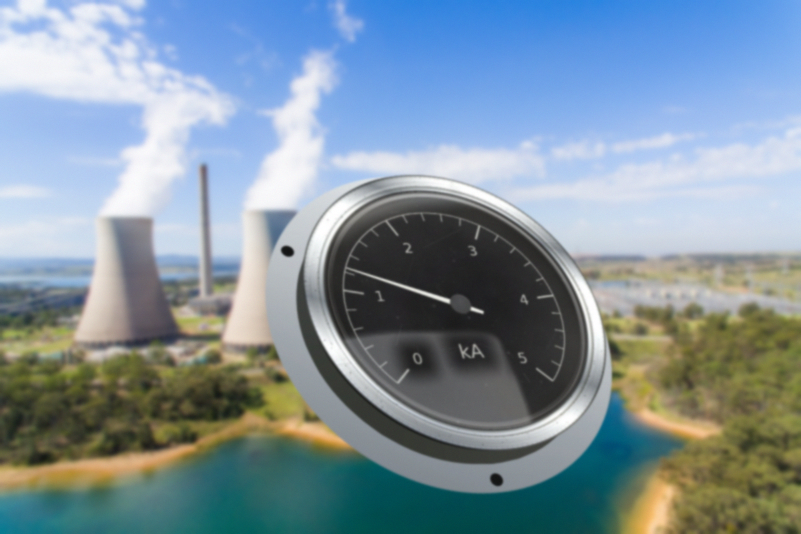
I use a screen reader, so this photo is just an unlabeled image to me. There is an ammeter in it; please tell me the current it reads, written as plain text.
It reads 1.2 kA
